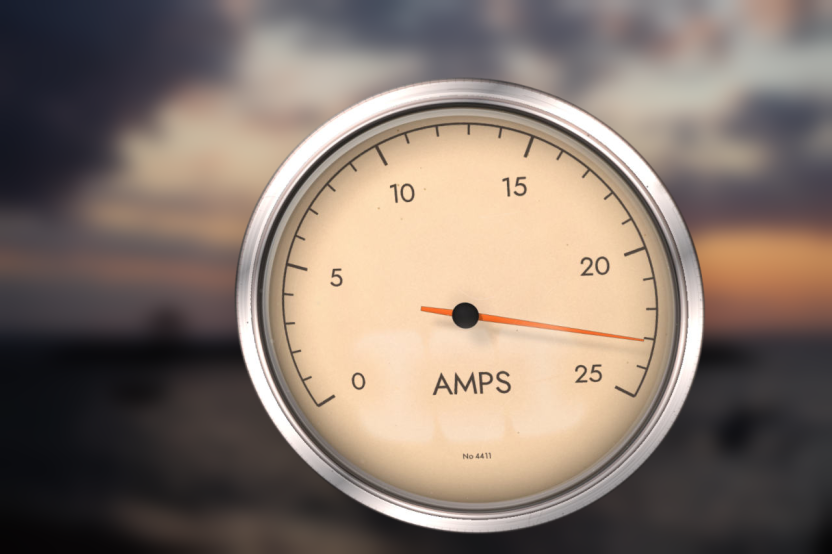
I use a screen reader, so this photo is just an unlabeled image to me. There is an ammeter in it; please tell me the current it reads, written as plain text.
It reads 23 A
